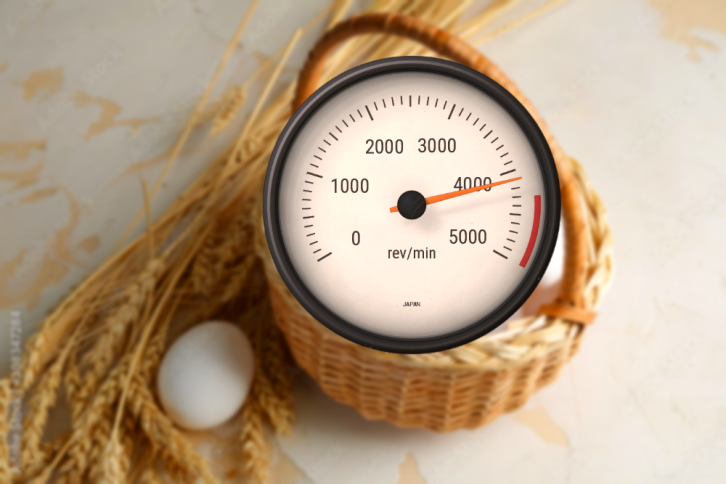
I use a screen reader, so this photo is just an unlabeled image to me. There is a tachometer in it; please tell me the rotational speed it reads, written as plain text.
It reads 4100 rpm
